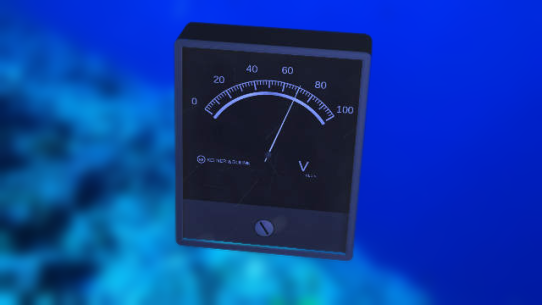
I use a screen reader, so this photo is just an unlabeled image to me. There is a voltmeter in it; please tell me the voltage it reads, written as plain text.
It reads 70 V
